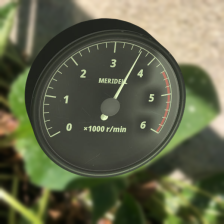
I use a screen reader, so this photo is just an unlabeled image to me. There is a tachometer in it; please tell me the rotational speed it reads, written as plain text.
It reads 3600 rpm
